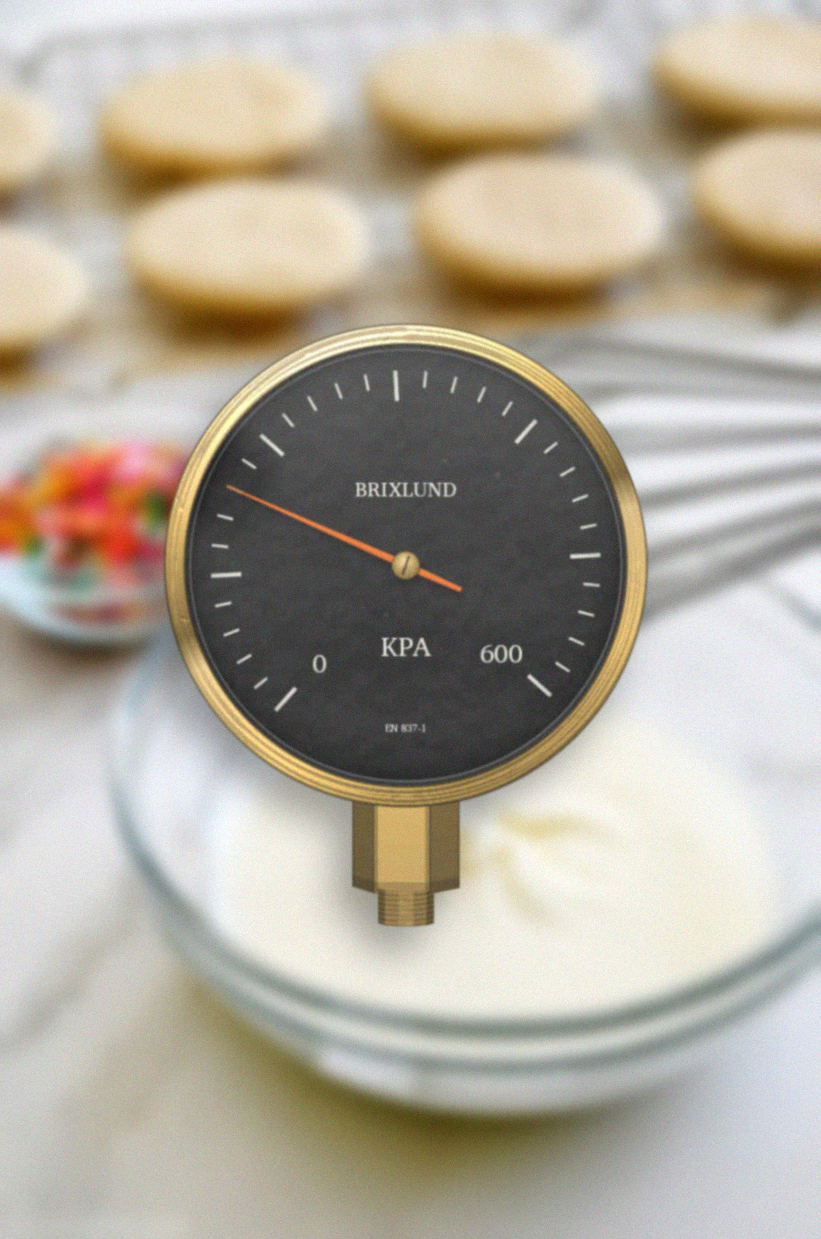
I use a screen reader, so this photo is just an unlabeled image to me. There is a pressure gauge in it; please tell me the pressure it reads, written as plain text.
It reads 160 kPa
